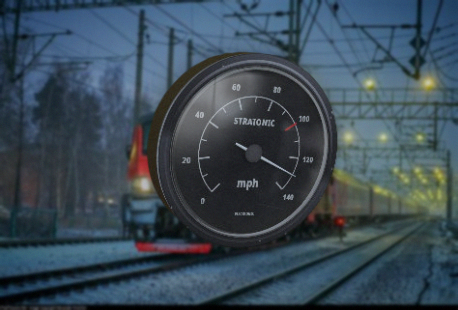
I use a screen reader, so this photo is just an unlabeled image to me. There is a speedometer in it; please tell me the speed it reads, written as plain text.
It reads 130 mph
